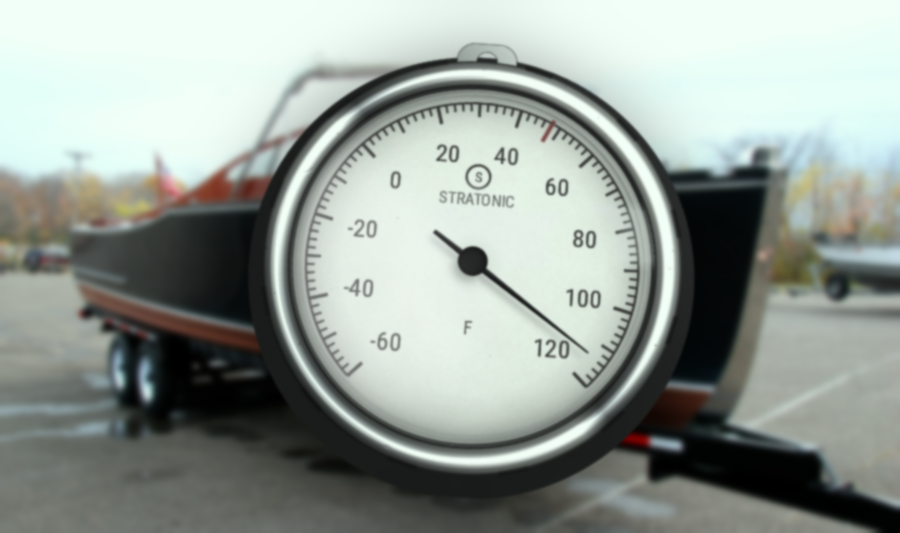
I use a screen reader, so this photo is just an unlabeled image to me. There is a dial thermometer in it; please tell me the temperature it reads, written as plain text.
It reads 114 °F
